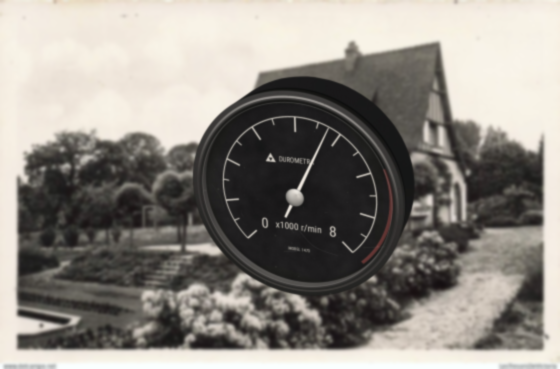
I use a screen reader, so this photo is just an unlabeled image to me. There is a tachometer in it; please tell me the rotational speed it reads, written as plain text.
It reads 4750 rpm
